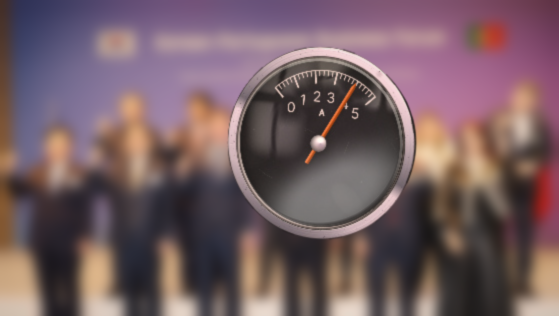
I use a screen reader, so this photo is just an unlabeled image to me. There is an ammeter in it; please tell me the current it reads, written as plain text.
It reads 4 A
